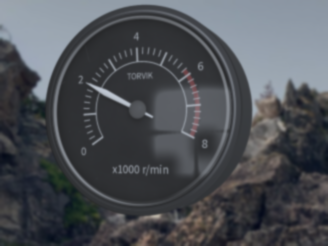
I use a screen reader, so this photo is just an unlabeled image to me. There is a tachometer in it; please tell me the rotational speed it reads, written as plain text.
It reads 2000 rpm
